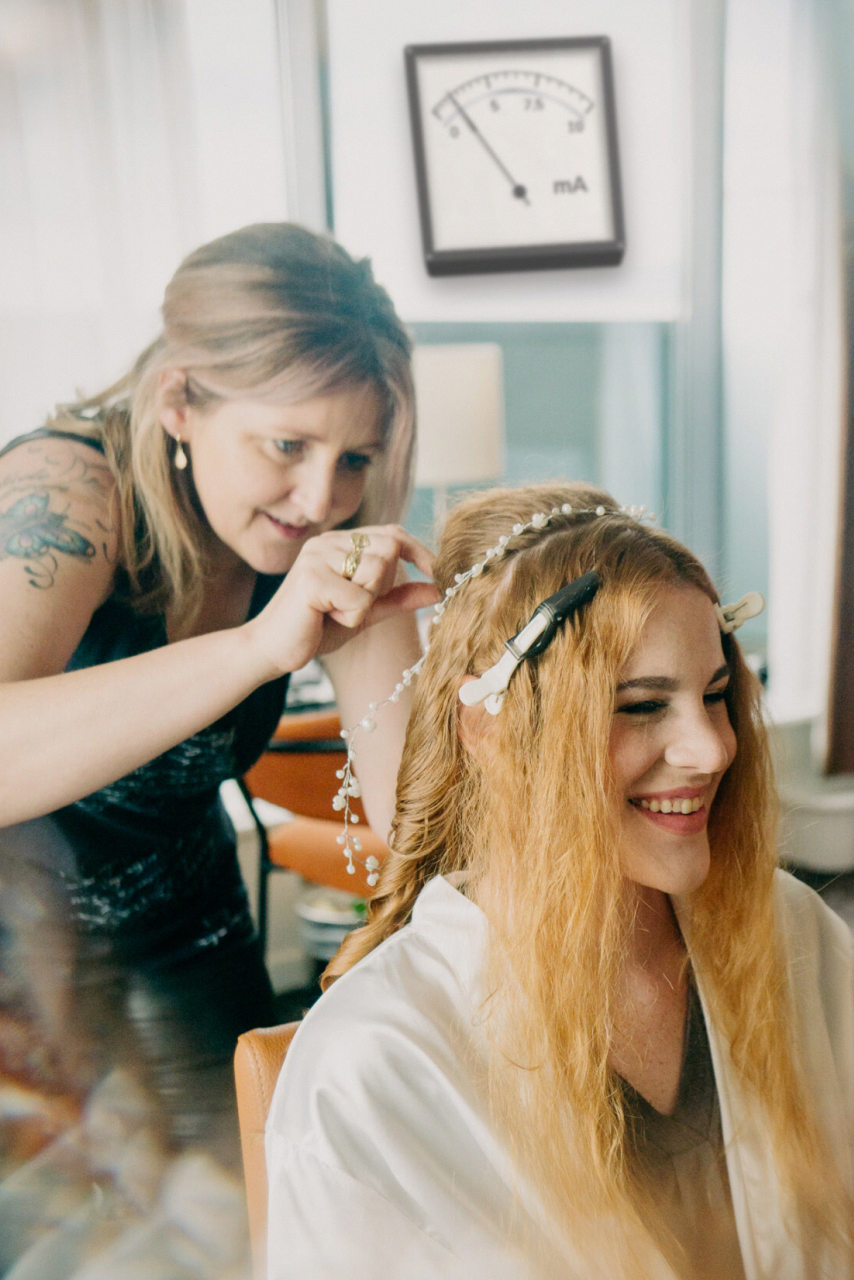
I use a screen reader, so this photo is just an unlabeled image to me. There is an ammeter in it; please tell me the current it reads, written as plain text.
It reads 2.5 mA
